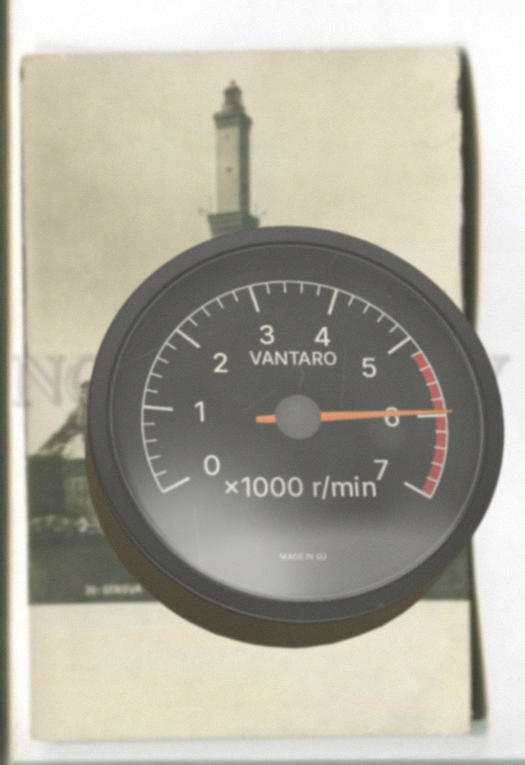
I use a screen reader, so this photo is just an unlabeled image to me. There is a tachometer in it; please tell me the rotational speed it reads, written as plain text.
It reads 6000 rpm
